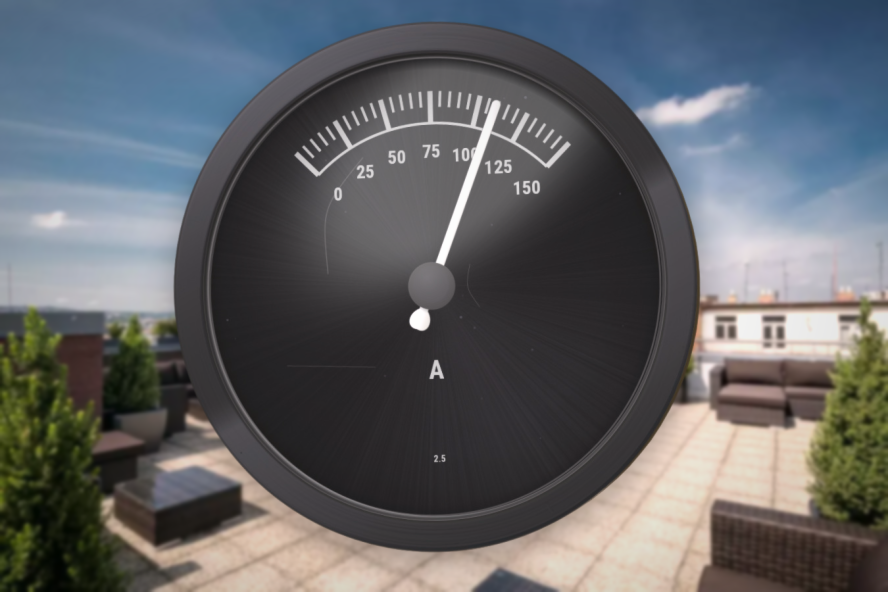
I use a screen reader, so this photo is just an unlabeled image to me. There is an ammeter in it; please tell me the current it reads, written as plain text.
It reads 110 A
